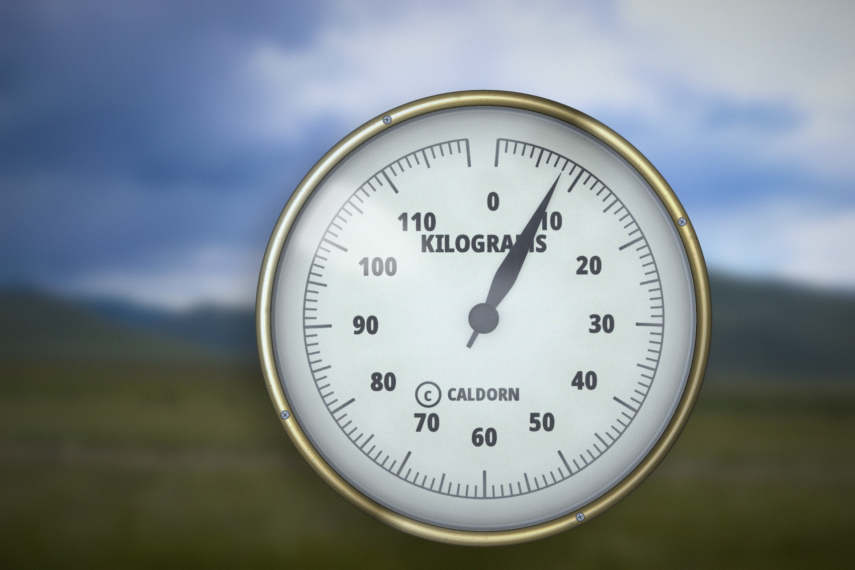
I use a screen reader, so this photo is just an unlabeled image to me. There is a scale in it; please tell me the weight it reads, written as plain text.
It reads 8 kg
